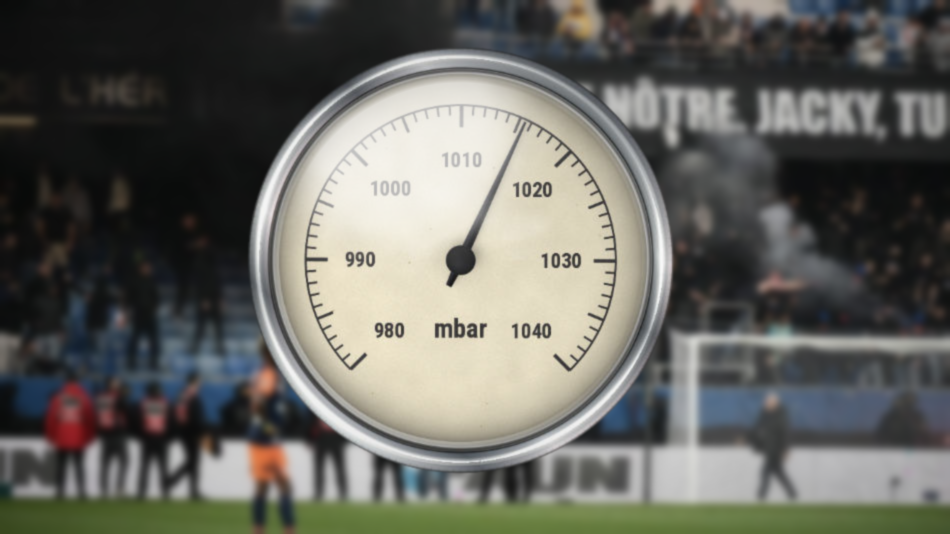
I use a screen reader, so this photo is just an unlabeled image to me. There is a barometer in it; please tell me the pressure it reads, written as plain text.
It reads 1015.5 mbar
